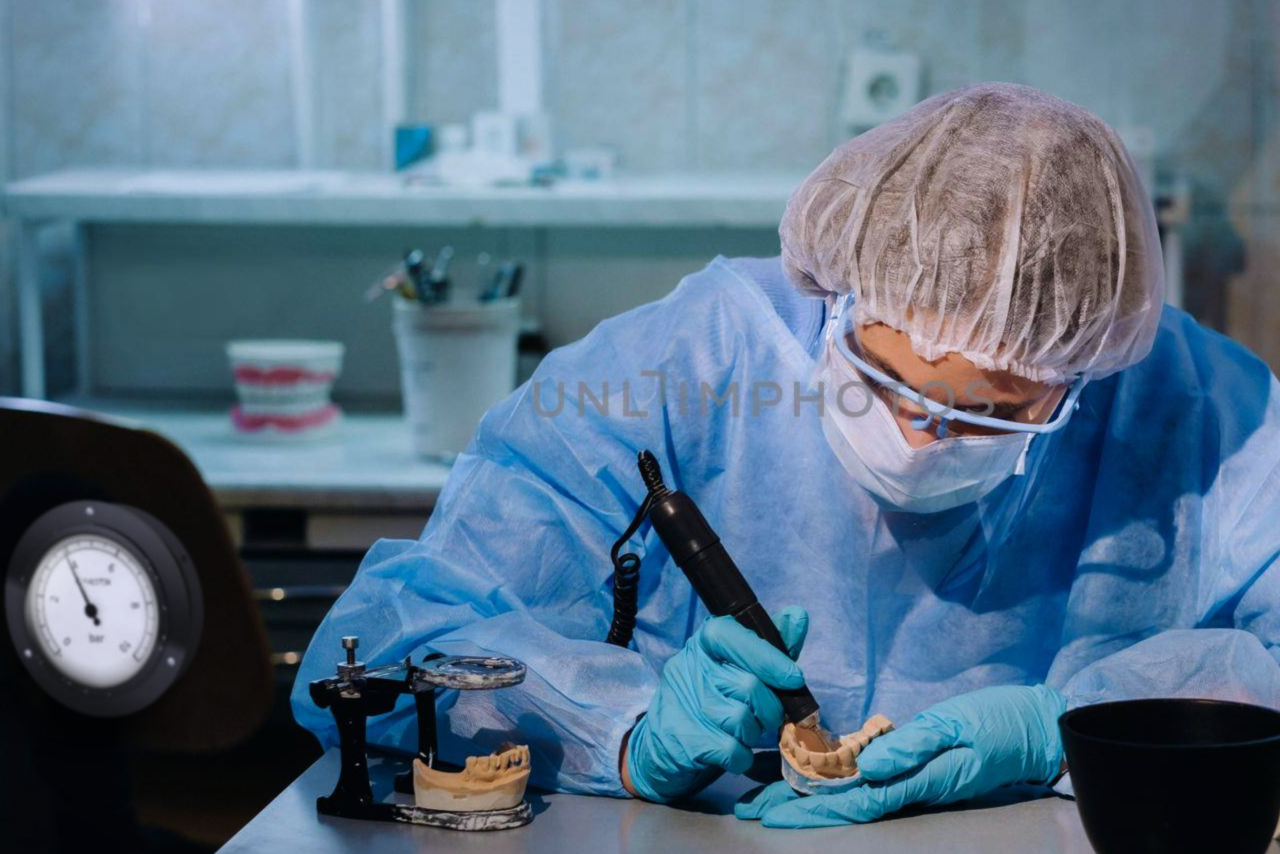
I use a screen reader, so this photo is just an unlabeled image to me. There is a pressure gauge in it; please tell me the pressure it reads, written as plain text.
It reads 4 bar
